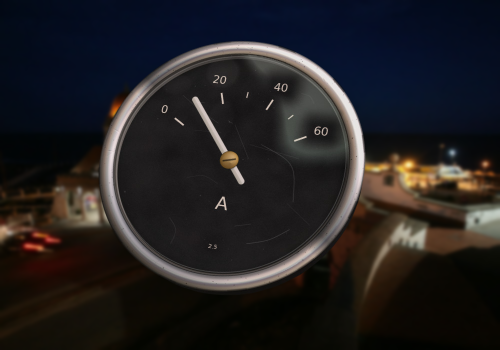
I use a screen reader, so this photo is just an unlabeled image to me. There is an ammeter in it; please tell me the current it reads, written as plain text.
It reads 10 A
